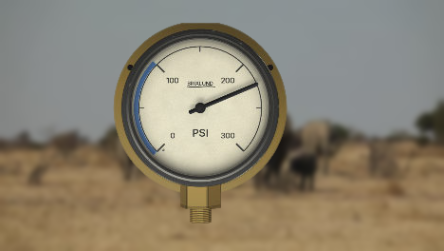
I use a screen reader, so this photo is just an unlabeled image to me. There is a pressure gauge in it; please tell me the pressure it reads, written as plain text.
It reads 225 psi
